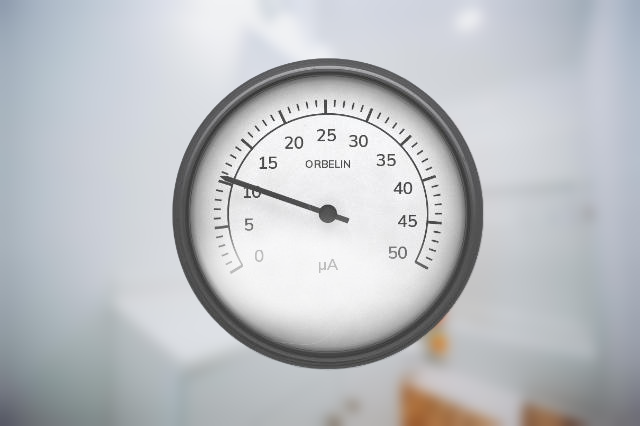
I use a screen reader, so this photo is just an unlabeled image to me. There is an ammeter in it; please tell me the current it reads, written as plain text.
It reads 10.5 µA
